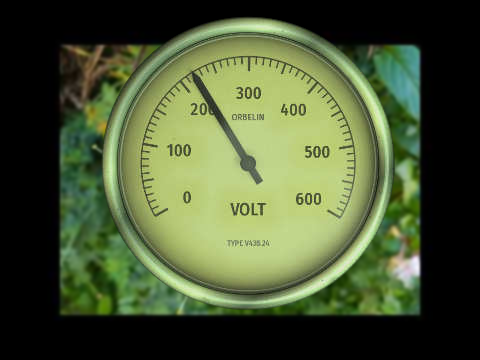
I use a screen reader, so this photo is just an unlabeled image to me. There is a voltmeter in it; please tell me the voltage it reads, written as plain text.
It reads 220 V
